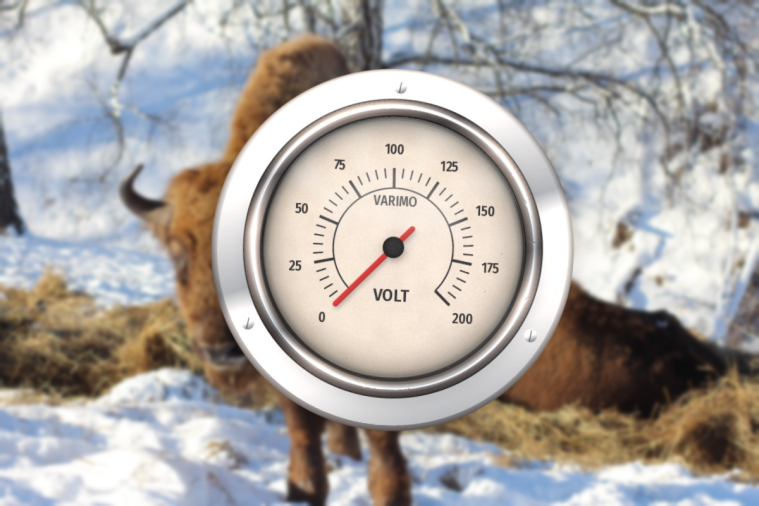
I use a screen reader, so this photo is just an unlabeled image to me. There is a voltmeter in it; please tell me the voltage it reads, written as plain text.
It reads 0 V
